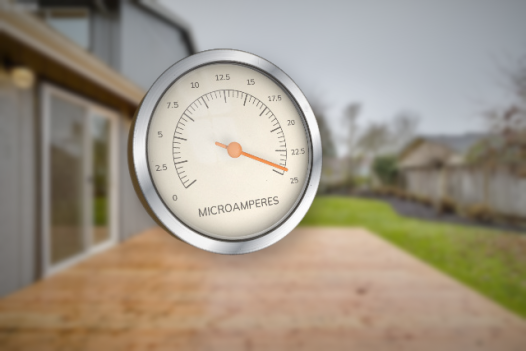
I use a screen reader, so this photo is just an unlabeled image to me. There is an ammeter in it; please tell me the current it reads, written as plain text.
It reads 24.5 µA
